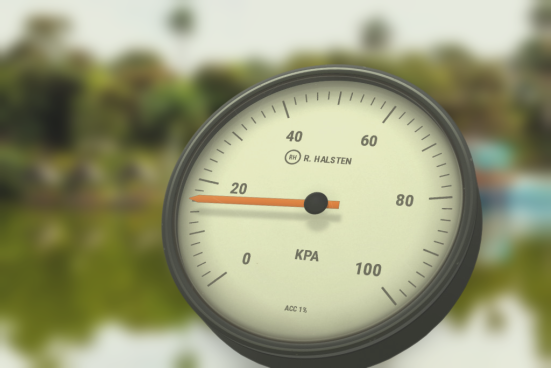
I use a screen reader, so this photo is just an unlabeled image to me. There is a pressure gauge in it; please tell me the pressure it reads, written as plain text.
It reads 16 kPa
